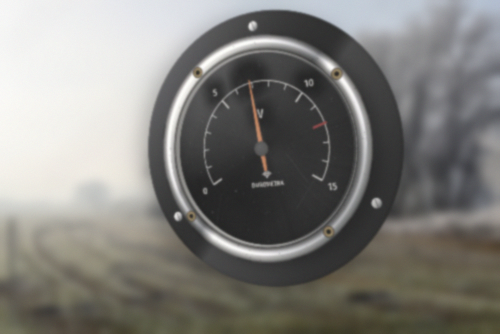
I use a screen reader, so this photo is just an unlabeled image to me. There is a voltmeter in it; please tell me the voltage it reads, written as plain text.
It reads 7 V
